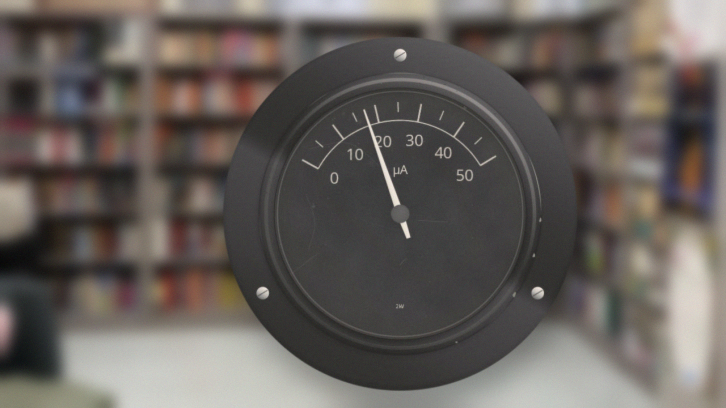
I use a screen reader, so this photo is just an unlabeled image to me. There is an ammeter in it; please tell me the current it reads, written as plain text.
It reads 17.5 µA
